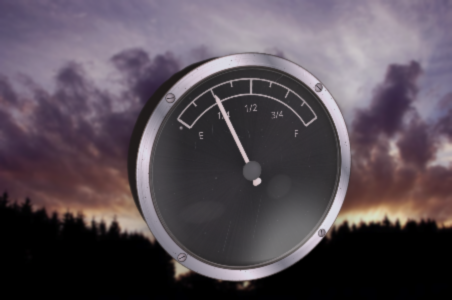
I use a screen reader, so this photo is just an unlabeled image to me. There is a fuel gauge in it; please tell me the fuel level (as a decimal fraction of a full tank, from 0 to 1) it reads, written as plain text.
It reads 0.25
